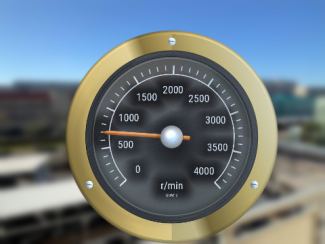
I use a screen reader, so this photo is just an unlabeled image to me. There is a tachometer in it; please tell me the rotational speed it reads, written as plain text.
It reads 700 rpm
